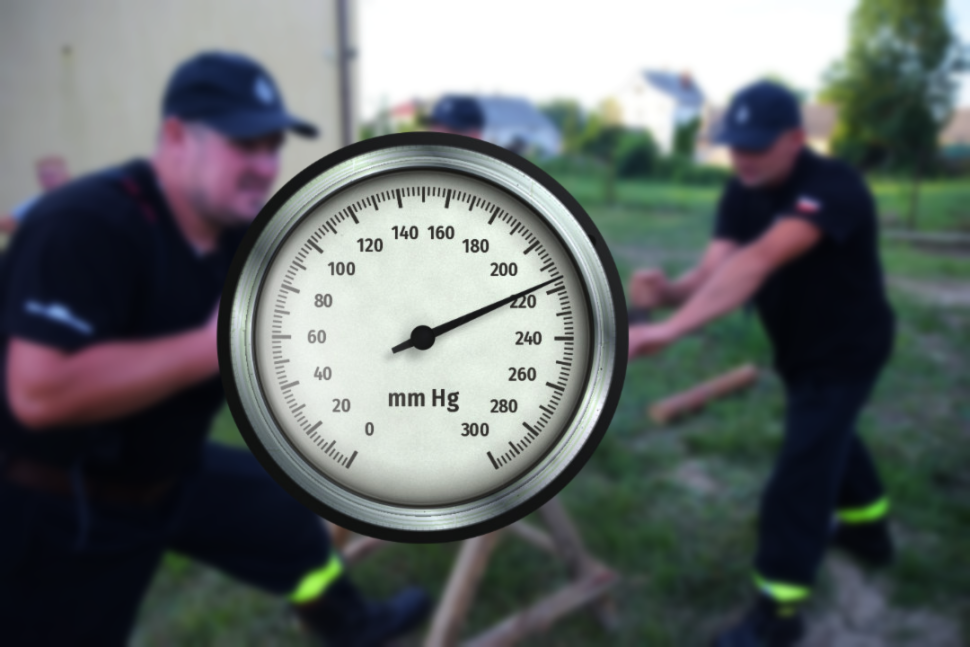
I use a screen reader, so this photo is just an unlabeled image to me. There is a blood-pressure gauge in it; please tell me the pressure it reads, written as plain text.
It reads 216 mmHg
